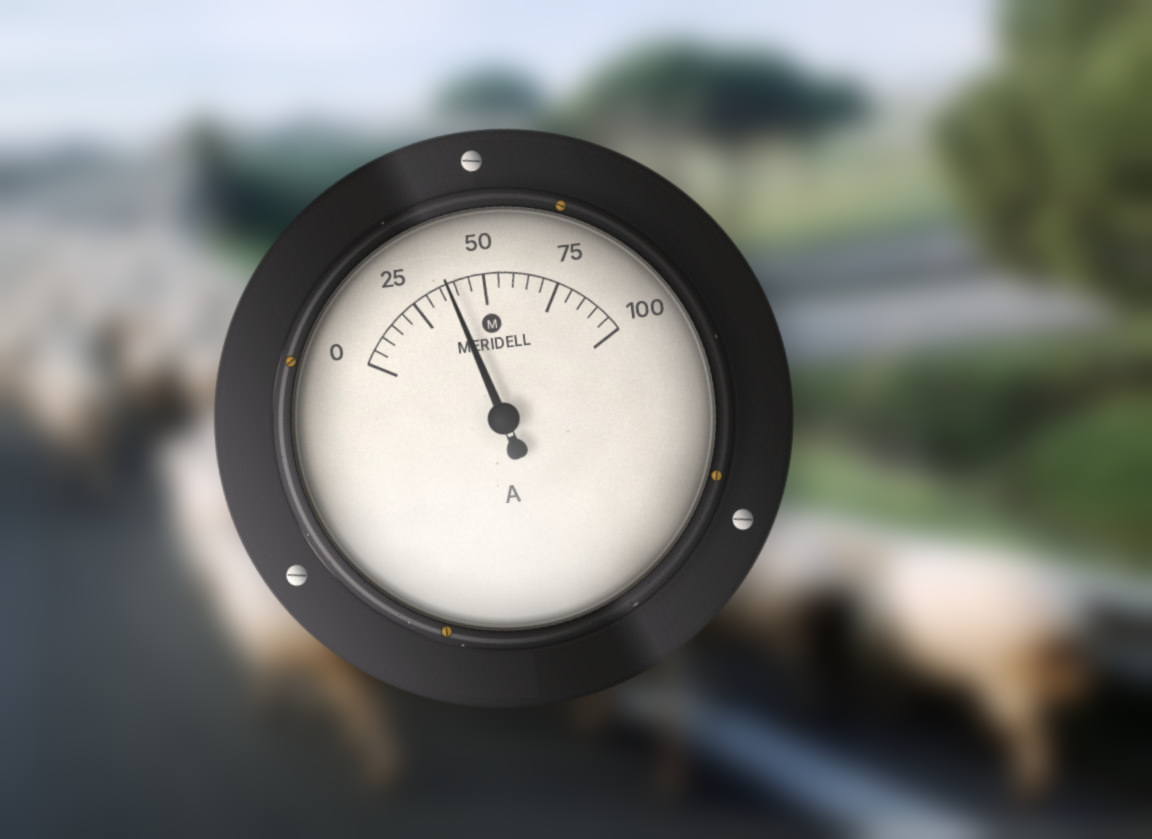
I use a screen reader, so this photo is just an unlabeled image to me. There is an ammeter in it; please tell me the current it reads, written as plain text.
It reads 37.5 A
